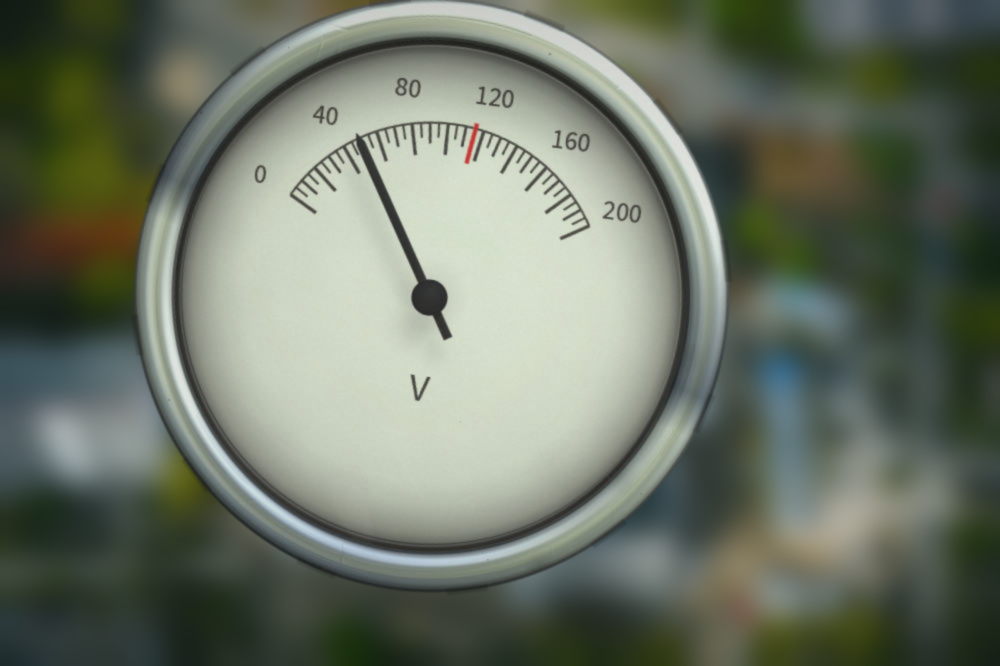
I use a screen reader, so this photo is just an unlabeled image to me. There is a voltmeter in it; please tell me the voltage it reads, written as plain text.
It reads 50 V
